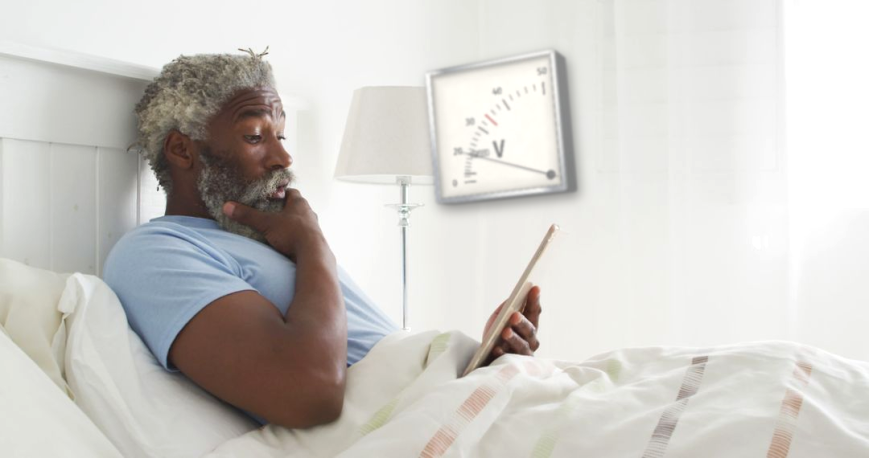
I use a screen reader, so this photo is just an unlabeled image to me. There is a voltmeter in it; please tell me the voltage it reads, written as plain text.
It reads 20 V
